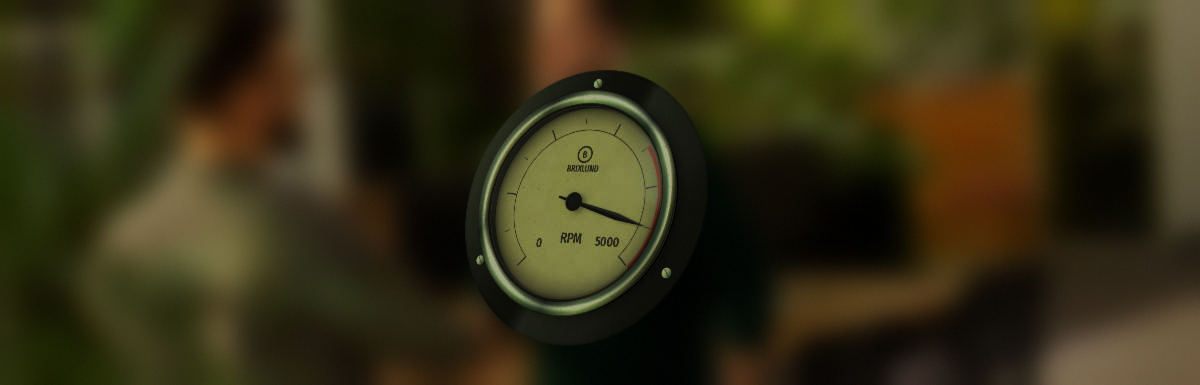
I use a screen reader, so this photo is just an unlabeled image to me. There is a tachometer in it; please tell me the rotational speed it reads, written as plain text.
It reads 4500 rpm
